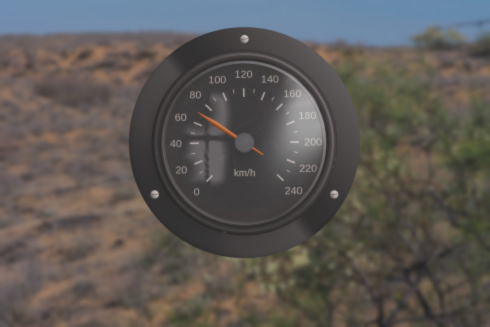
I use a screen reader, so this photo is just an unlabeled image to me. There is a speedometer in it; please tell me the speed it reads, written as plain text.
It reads 70 km/h
